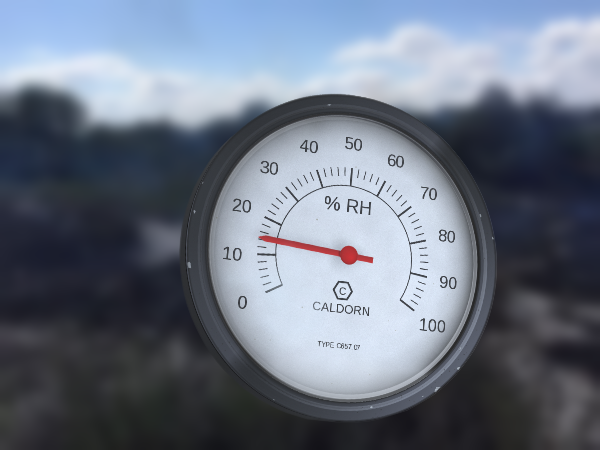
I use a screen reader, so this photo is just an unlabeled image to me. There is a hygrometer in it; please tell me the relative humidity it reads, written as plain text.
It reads 14 %
